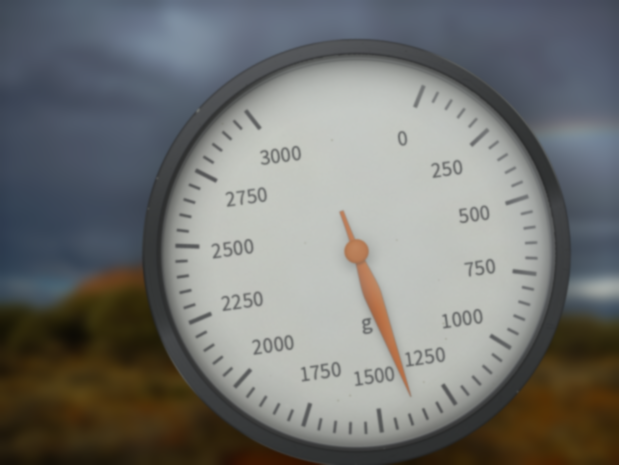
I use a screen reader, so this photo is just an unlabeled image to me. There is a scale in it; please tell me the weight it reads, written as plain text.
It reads 1375 g
